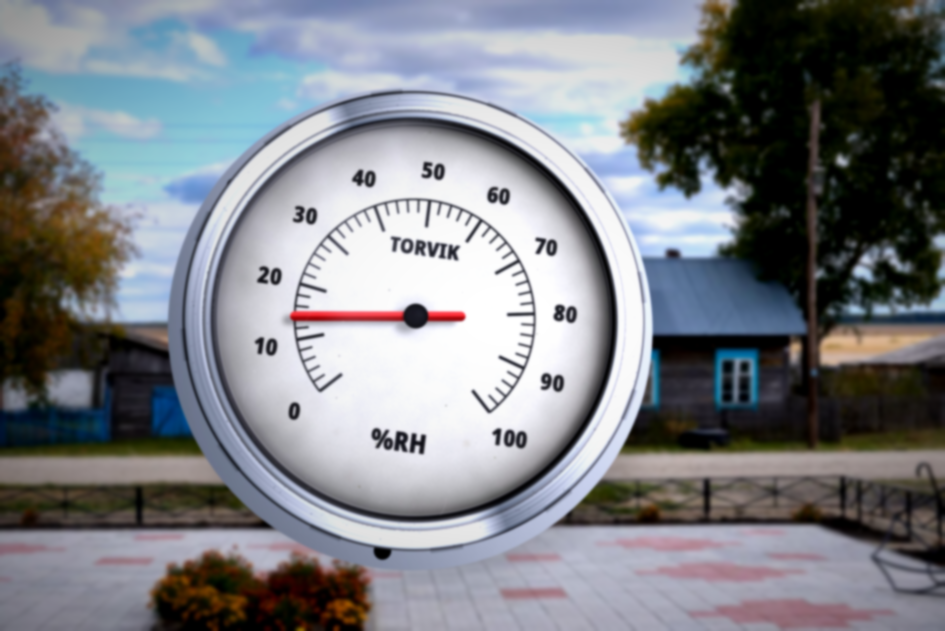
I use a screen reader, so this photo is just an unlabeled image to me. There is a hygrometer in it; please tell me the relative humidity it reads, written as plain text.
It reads 14 %
